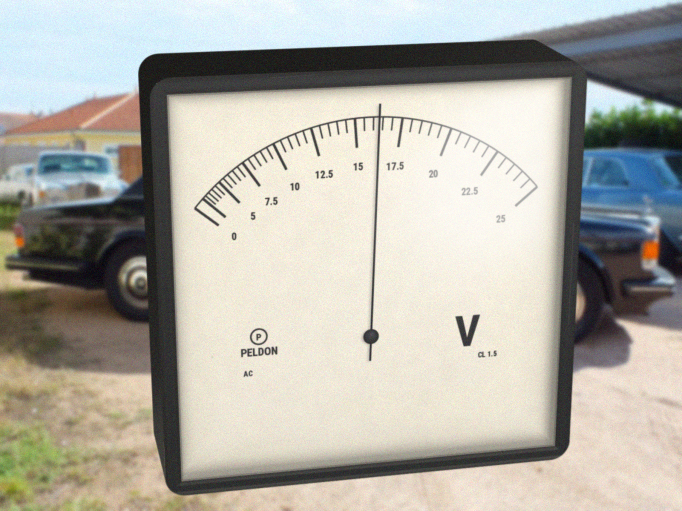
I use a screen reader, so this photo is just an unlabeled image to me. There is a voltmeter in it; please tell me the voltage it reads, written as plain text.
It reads 16.25 V
